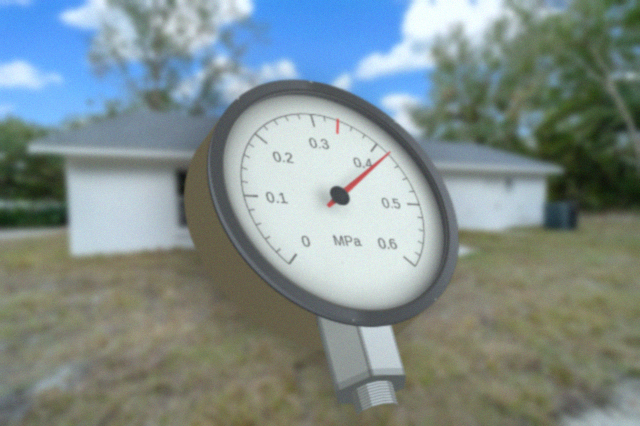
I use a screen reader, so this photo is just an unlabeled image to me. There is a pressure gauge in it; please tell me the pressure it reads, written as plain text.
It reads 0.42 MPa
